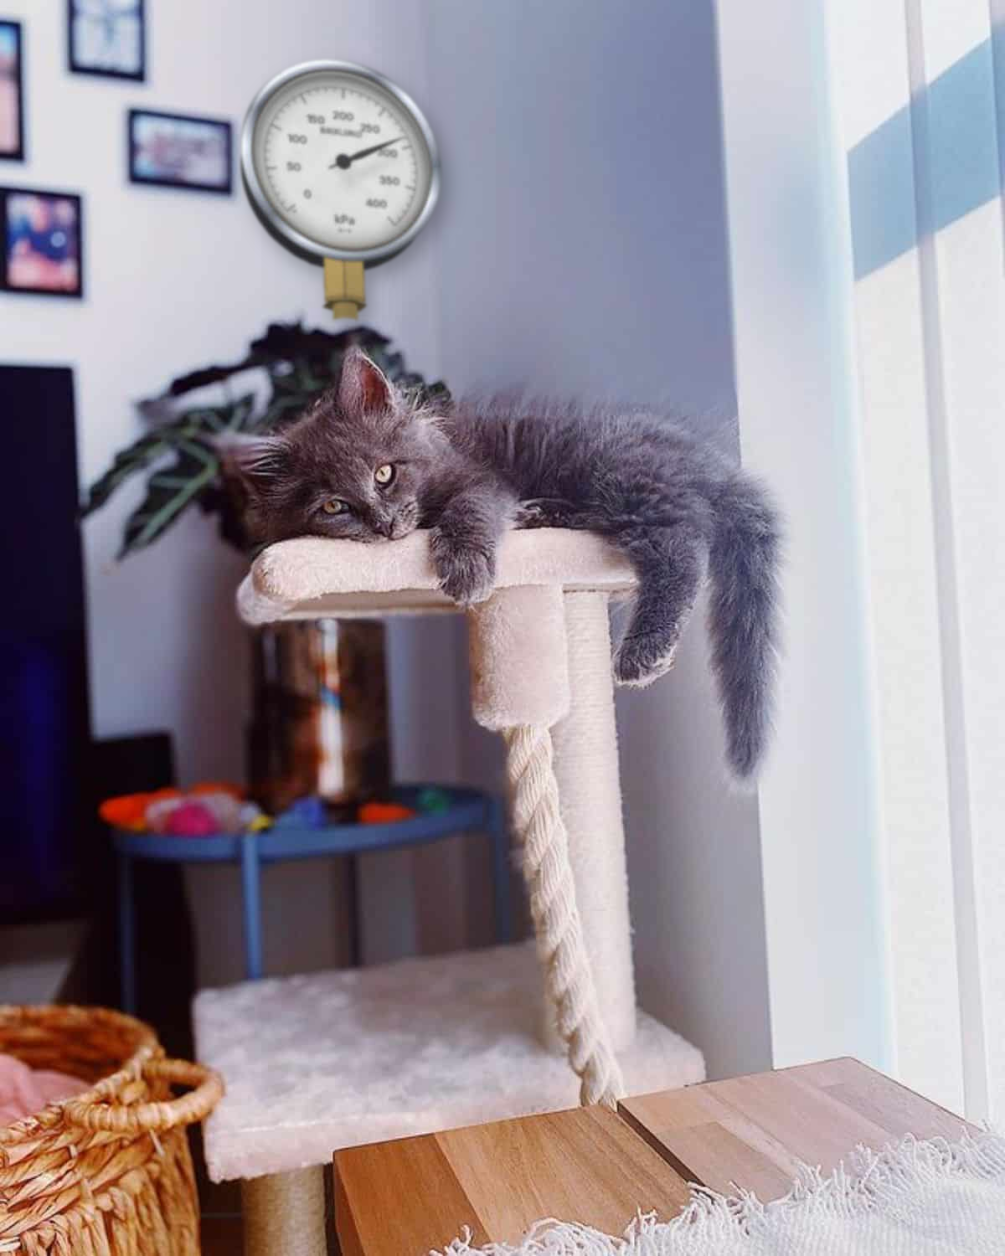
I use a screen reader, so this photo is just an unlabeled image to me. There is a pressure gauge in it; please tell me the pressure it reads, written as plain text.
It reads 290 kPa
